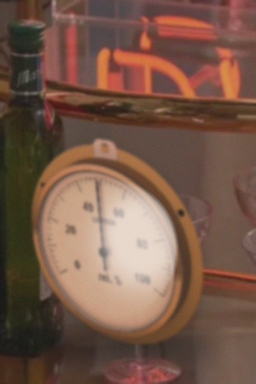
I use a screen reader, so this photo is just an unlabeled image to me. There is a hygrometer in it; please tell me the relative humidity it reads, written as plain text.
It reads 50 %
